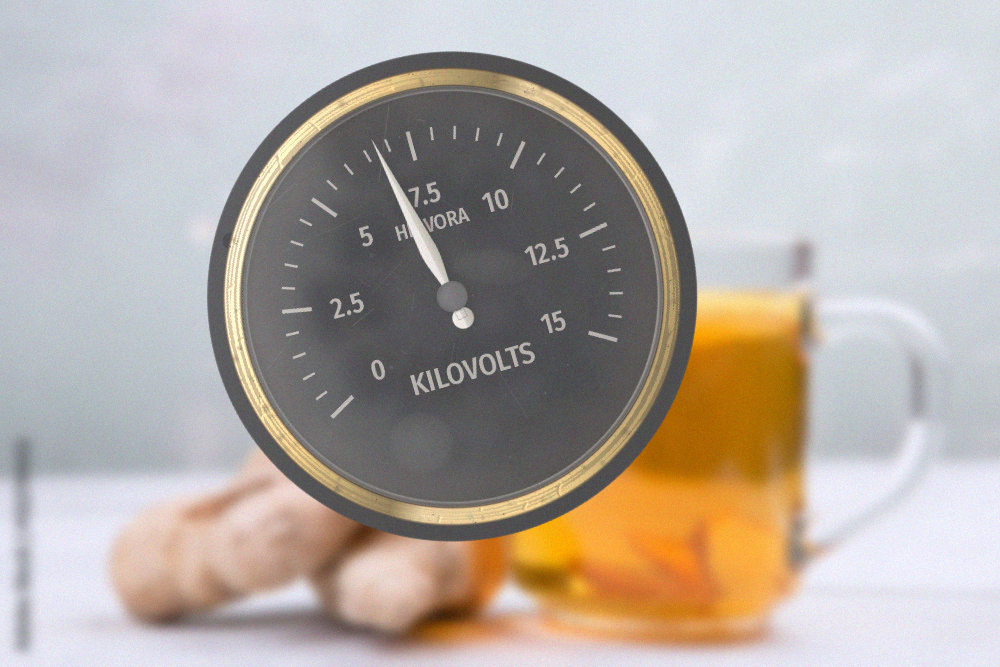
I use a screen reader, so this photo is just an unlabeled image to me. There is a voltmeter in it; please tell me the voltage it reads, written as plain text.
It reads 6.75 kV
